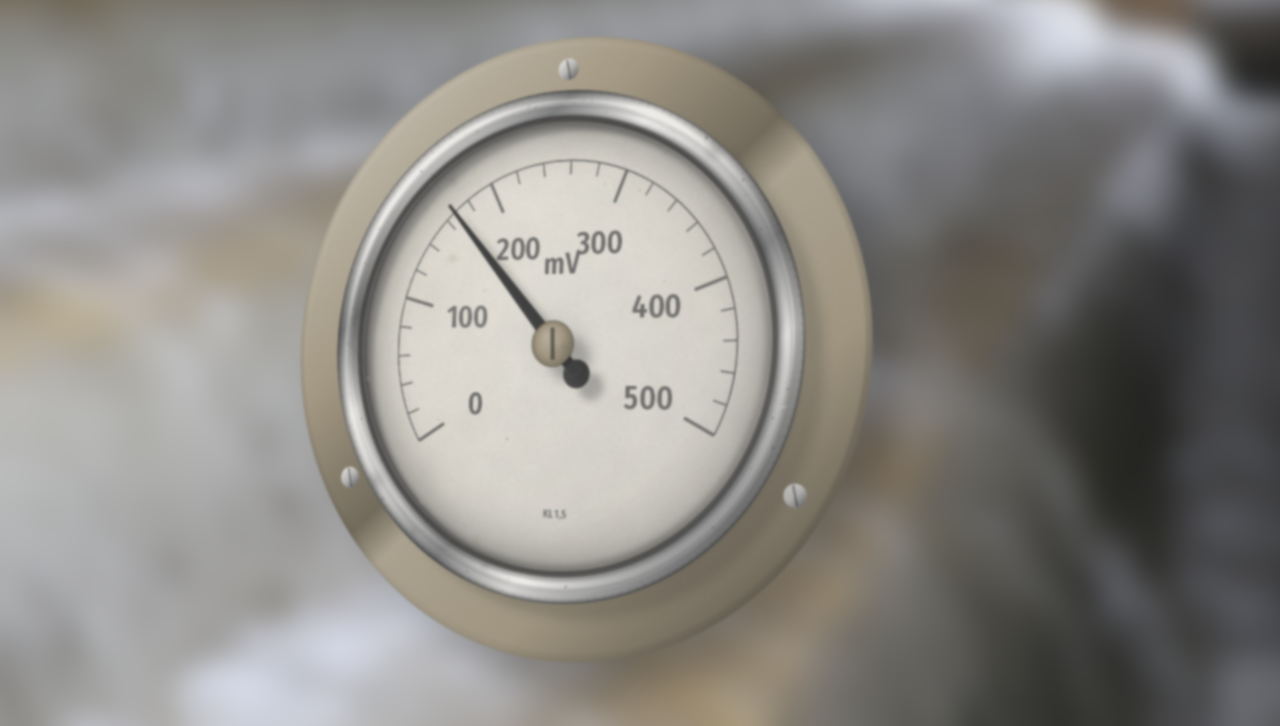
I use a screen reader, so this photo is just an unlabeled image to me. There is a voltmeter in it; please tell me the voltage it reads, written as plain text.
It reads 170 mV
